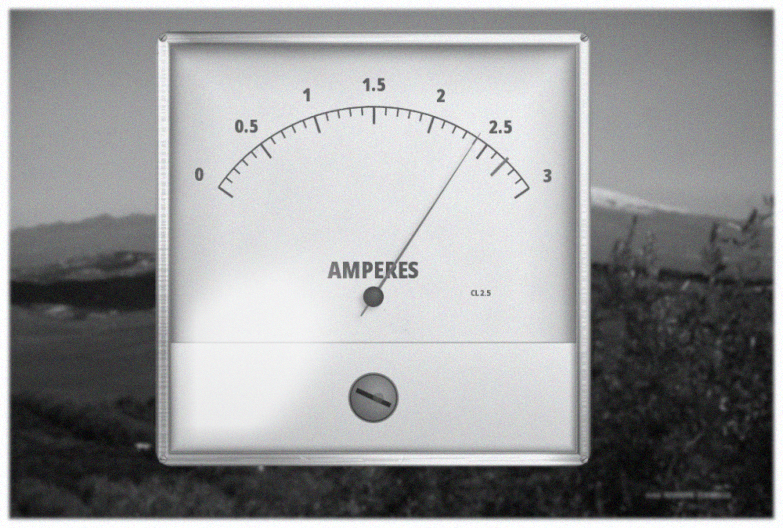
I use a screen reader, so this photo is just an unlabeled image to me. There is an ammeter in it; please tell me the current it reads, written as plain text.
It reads 2.4 A
